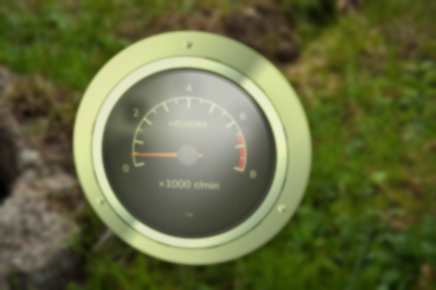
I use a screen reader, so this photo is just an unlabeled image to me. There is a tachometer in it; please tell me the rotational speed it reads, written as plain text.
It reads 500 rpm
